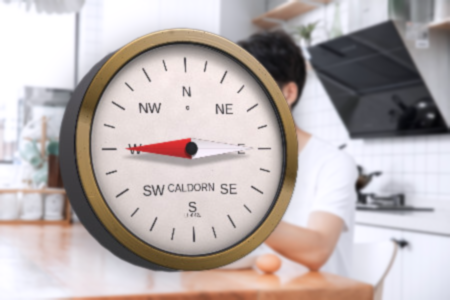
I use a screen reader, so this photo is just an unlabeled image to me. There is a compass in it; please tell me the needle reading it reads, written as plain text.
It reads 270 °
